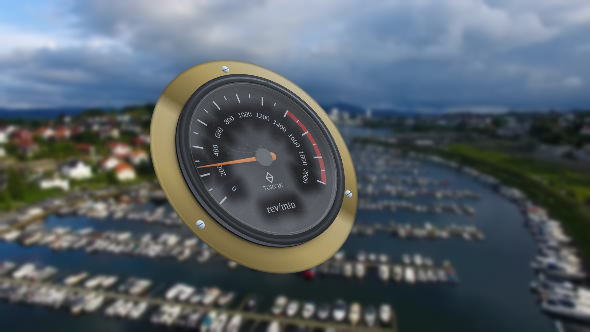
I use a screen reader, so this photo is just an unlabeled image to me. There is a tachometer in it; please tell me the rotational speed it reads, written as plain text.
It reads 250 rpm
